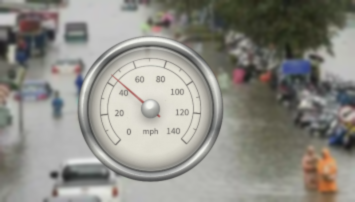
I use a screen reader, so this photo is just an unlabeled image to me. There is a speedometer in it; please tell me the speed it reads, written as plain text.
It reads 45 mph
